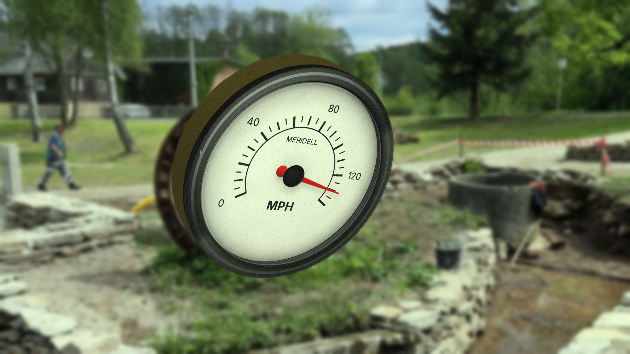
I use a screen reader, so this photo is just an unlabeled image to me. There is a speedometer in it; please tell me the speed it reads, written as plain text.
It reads 130 mph
